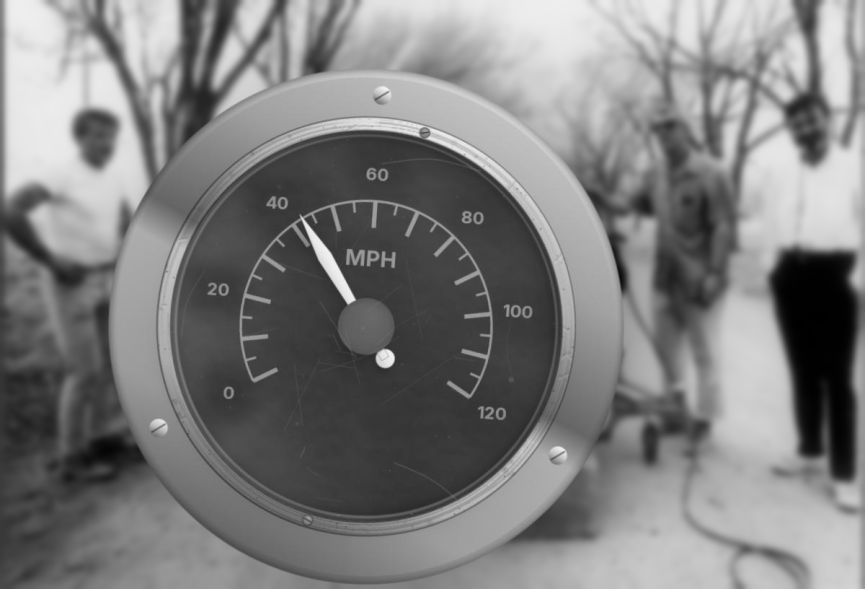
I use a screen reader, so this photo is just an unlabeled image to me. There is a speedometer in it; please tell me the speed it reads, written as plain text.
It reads 42.5 mph
